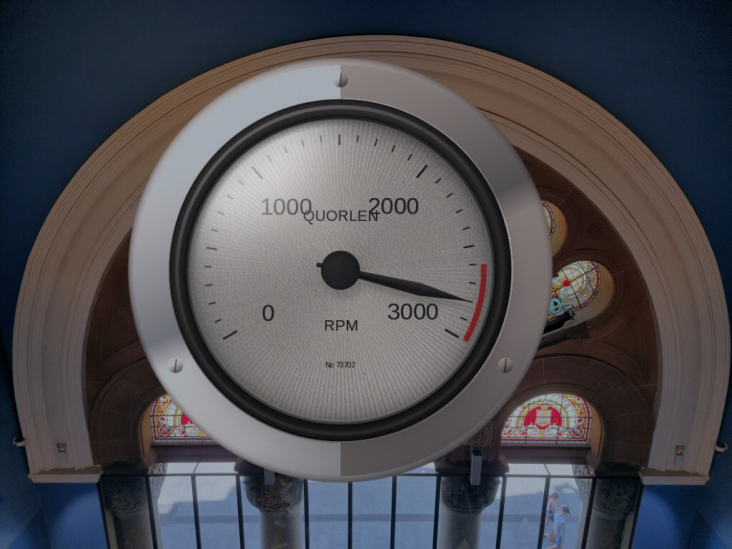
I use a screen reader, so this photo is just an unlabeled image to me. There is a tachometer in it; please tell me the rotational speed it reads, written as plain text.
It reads 2800 rpm
